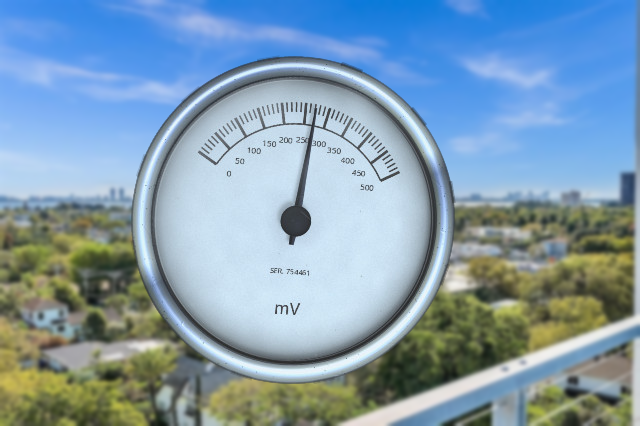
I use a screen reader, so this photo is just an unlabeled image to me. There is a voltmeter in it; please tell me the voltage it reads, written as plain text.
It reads 270 mV
